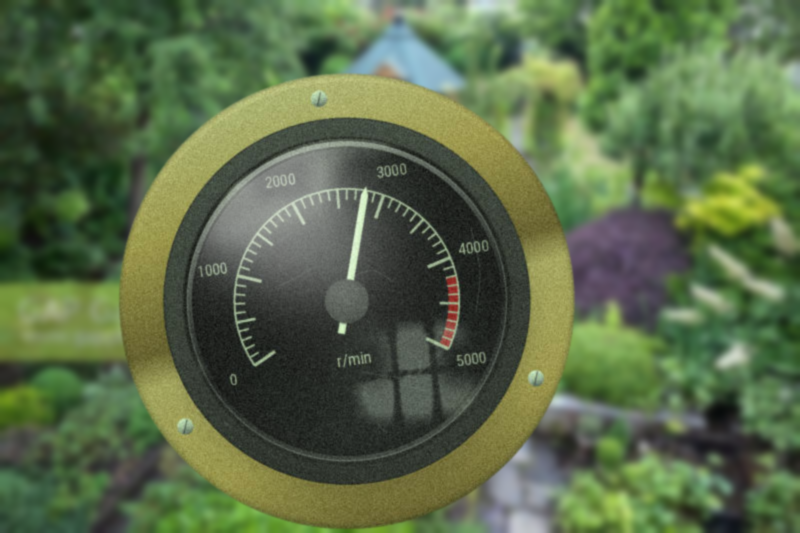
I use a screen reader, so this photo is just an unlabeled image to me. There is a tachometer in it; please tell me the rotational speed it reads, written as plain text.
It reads 2800 rpm
